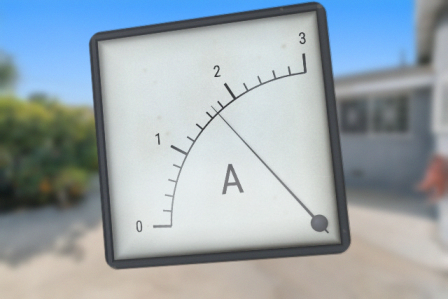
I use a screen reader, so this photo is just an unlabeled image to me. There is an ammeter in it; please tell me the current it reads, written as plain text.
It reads 1.7 A
